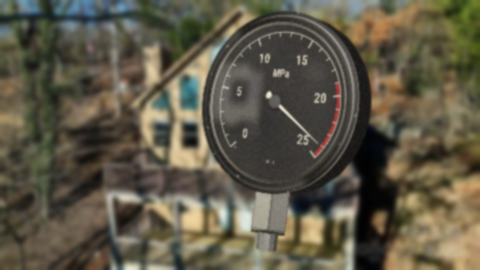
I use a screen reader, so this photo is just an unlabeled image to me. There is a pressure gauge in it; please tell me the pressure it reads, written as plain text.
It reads 24 MPa
